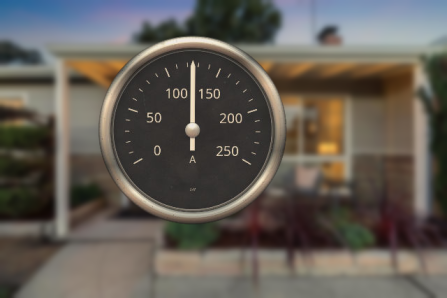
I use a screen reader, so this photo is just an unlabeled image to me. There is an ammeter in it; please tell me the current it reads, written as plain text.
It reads 125 A
